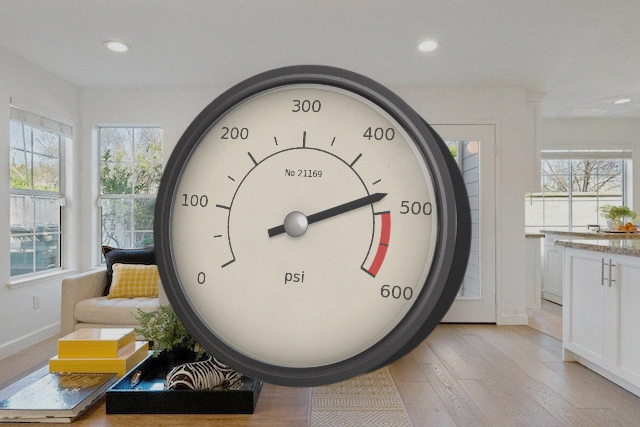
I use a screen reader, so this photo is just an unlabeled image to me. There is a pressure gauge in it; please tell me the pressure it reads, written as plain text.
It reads 475 psi
